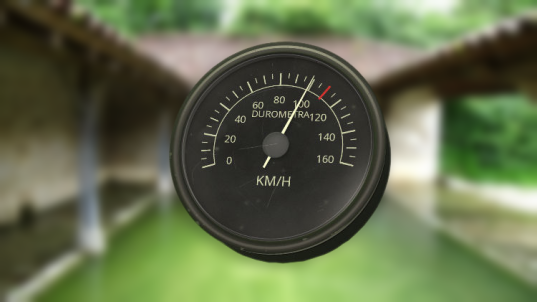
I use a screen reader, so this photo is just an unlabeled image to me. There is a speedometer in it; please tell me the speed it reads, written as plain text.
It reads 100 km/h
